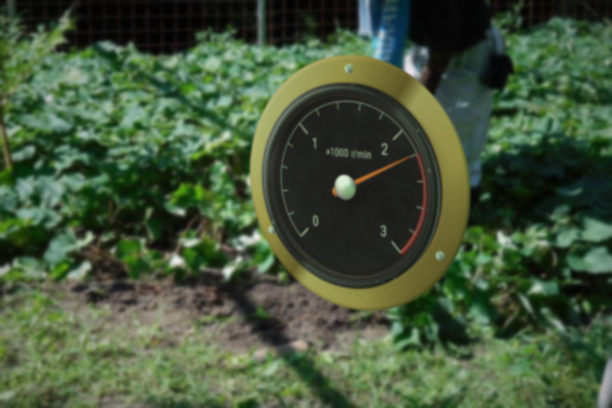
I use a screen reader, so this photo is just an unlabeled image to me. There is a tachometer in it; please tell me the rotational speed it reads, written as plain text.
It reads 2200 rpm
